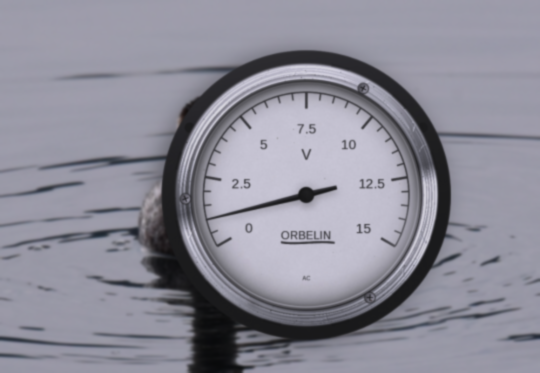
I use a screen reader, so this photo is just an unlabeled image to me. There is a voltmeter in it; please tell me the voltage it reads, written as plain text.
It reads 1 V
